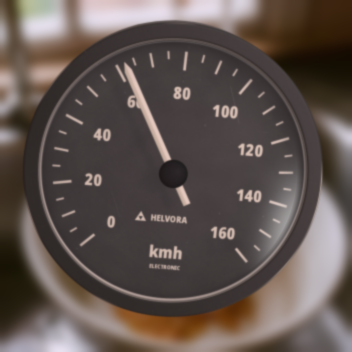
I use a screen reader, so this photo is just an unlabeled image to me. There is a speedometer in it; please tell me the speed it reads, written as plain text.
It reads 62.5 km/h
